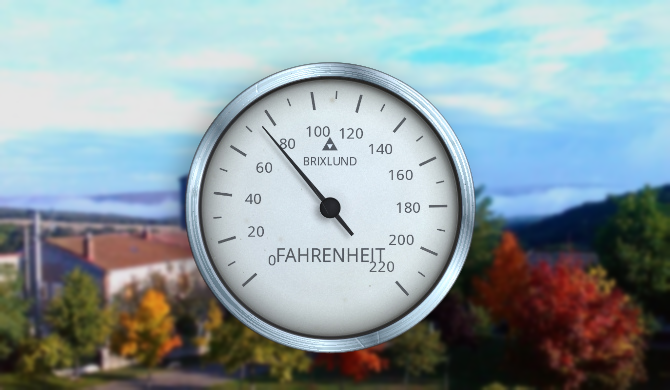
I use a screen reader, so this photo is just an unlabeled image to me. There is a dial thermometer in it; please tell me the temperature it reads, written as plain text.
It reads 75 °F
